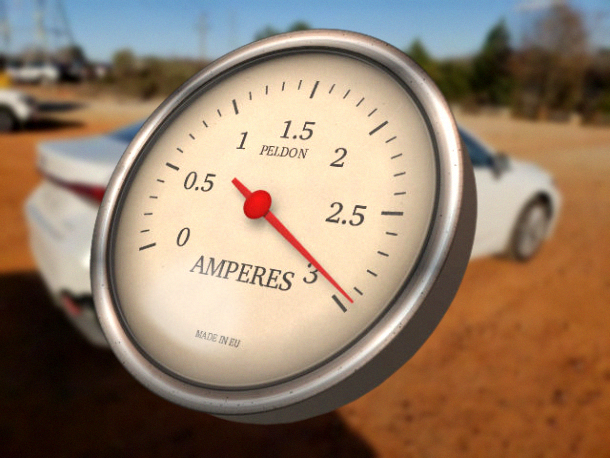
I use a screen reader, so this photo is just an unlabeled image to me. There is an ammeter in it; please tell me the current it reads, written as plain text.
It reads 2.95 A
